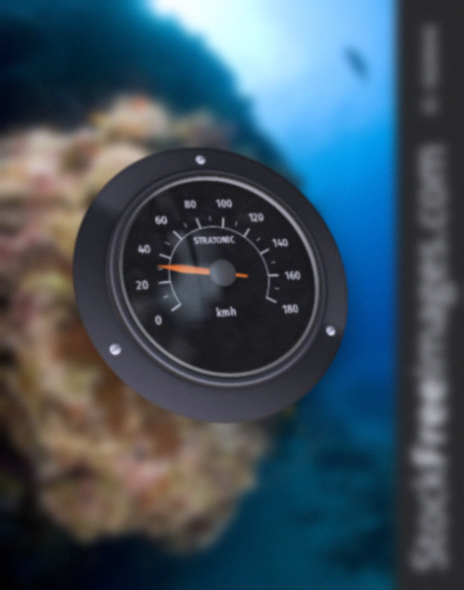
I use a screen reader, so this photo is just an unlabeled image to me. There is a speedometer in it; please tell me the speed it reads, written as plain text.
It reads 30 km/h
